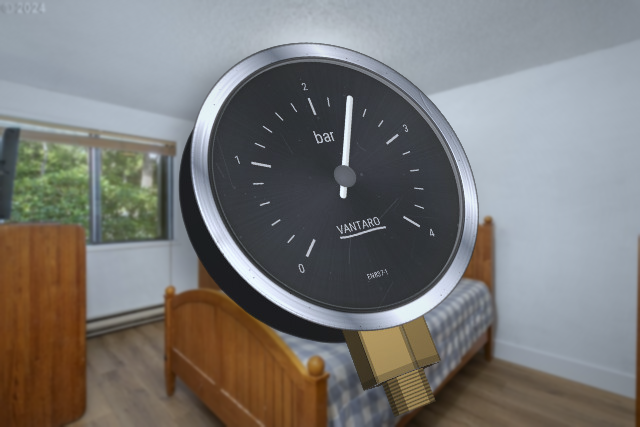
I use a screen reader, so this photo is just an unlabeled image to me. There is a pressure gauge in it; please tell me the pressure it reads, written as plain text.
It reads 2.4 bar
